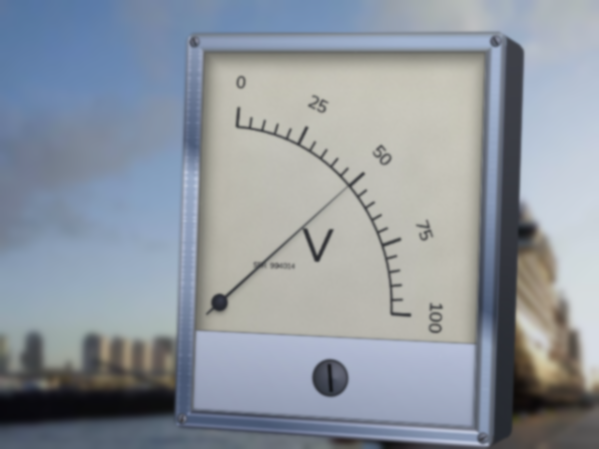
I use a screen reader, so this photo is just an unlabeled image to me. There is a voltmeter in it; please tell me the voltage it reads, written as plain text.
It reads 50 V
